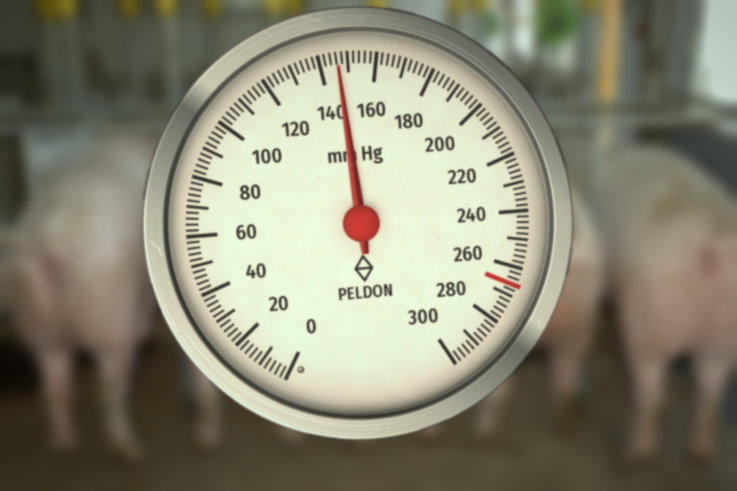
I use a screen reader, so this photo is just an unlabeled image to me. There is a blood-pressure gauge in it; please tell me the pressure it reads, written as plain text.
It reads 146 mmHg
